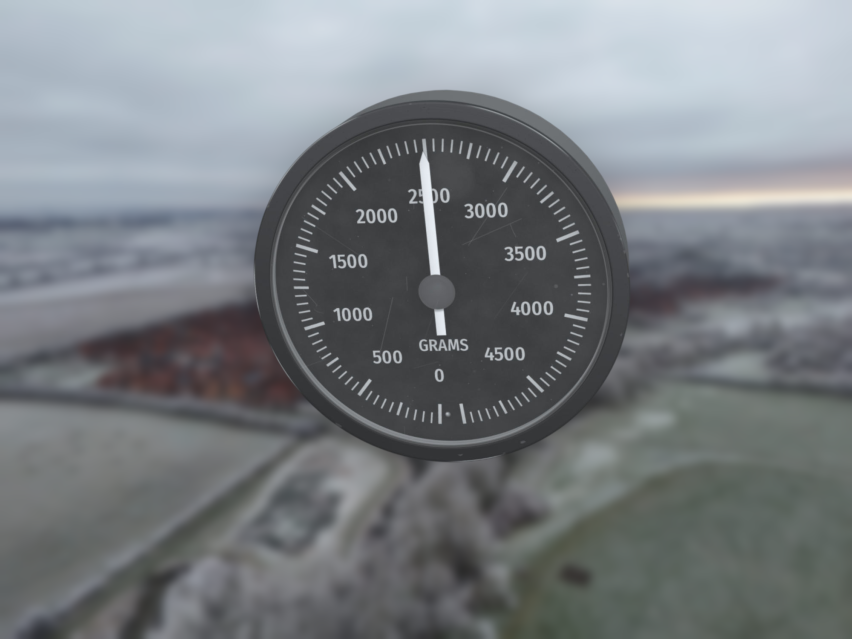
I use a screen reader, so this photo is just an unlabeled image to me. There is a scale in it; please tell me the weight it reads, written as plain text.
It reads 2500 g
